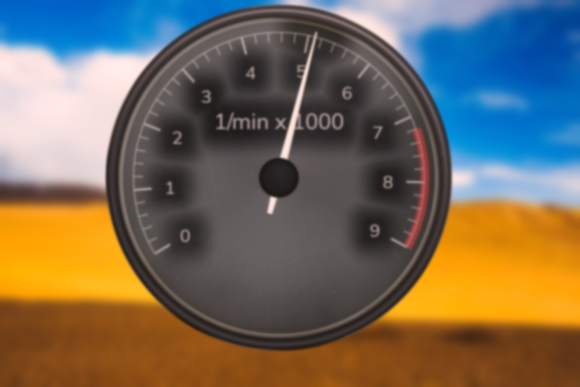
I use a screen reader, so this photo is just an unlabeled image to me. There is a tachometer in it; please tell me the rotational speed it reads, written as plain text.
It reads 5100 rpm
